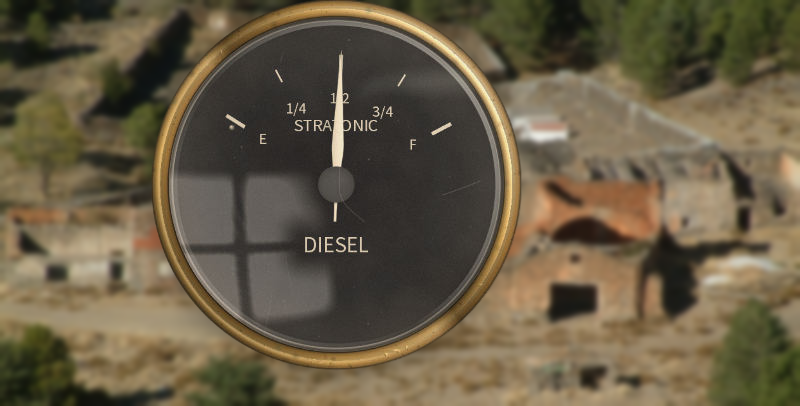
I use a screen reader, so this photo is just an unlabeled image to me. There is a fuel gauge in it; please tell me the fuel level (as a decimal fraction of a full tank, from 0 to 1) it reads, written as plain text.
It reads 0.5
